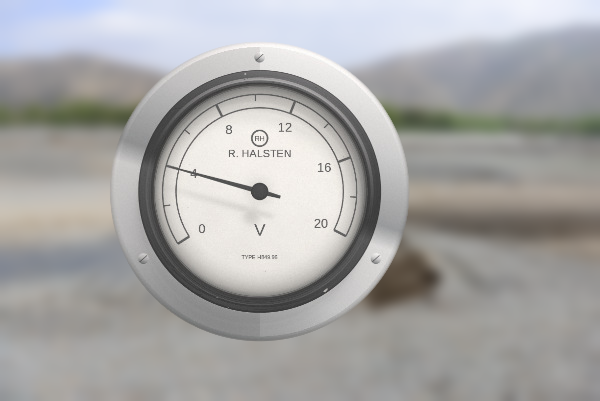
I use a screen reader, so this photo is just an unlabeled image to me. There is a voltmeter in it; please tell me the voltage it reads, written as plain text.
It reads 4 V
